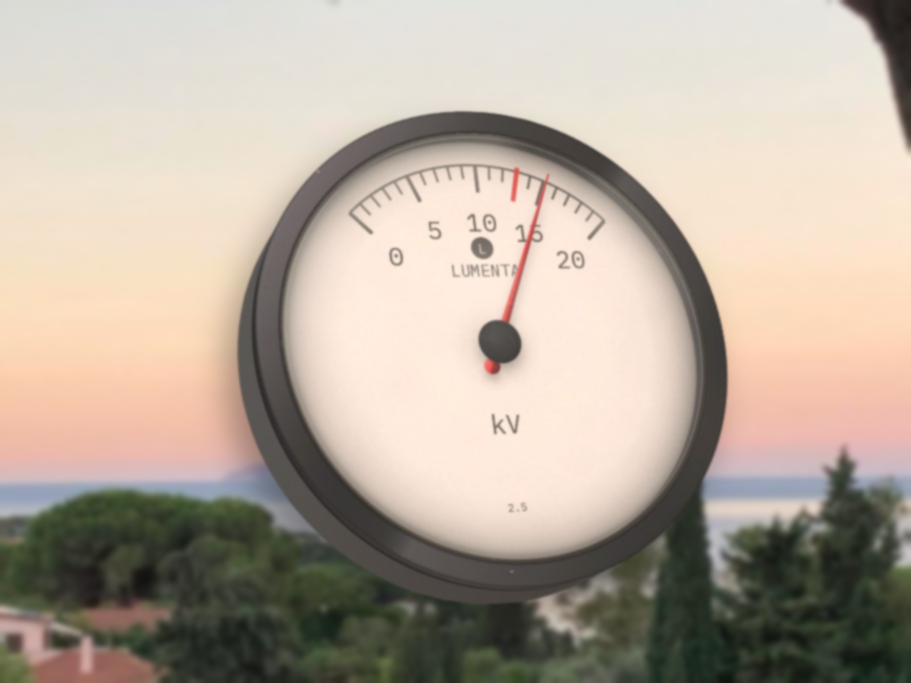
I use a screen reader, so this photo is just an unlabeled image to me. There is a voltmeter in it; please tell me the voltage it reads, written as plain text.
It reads 15 kV
